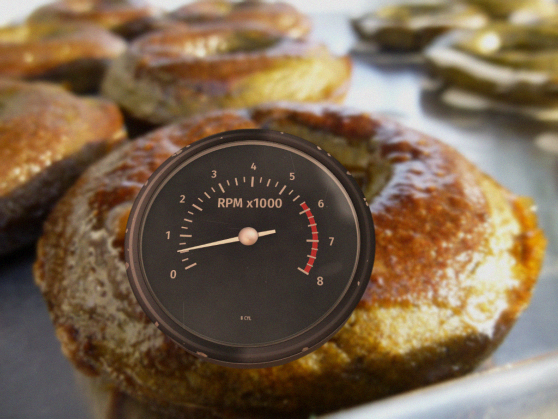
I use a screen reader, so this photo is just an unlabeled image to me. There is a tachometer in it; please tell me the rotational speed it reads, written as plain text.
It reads 500 rpm
